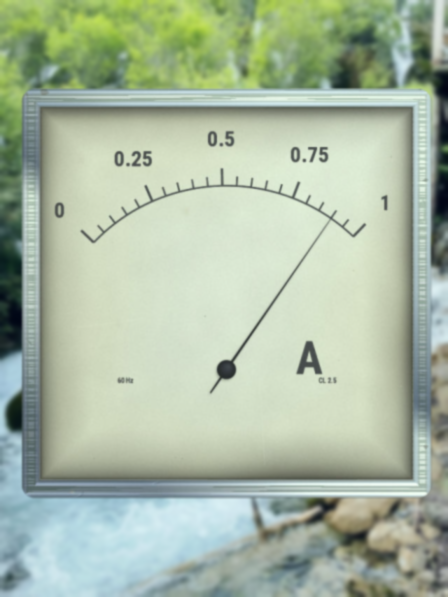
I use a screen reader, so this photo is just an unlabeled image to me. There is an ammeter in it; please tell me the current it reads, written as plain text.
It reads 0.9 A
